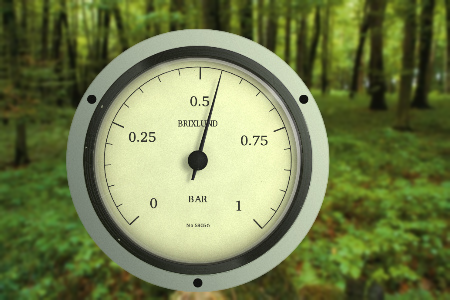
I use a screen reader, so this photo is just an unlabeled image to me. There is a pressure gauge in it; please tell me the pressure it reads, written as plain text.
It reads 0.55 bar
